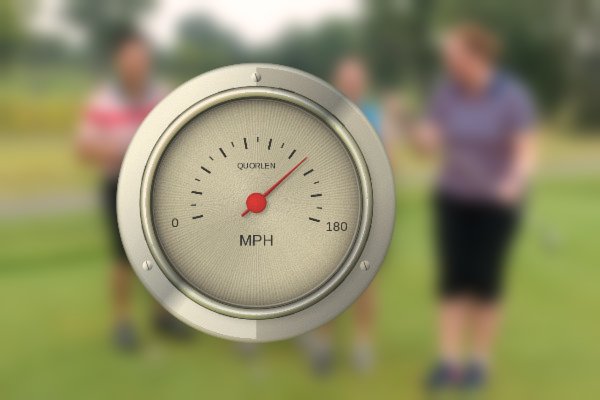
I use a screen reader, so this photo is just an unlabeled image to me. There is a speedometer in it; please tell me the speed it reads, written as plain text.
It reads 130 mph
